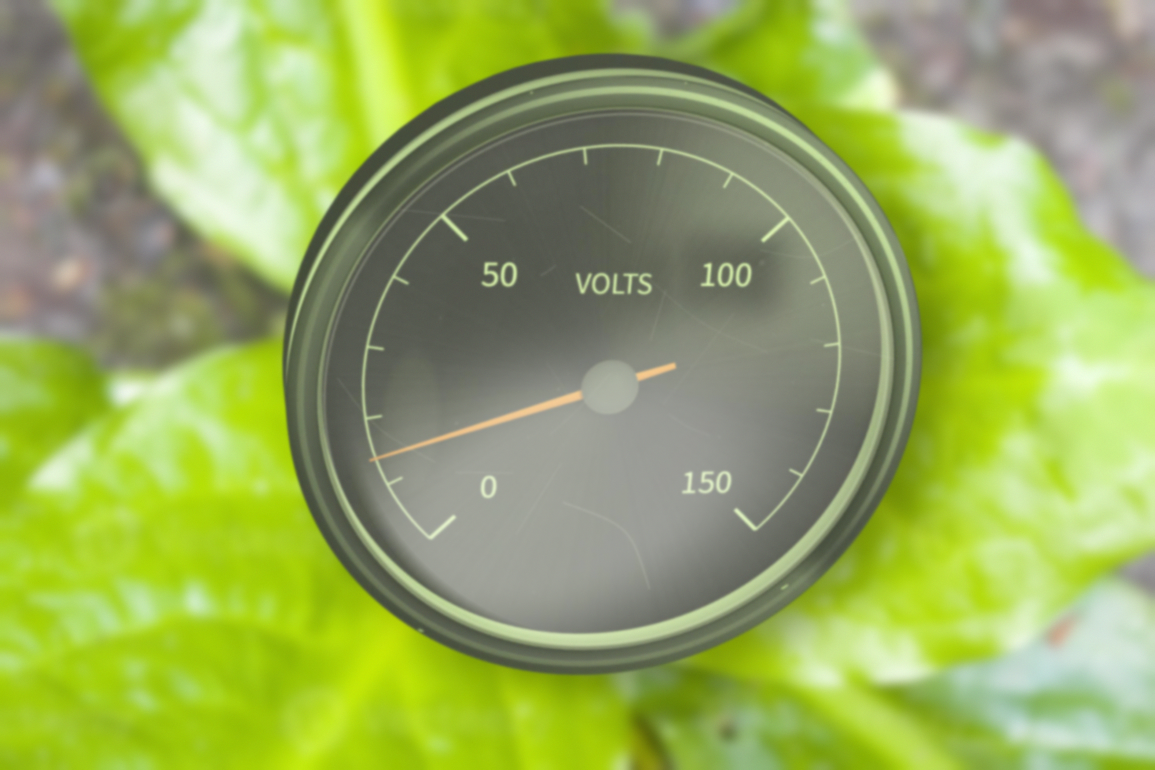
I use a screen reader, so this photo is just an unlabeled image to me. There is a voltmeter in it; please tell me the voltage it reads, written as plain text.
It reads 15 V
